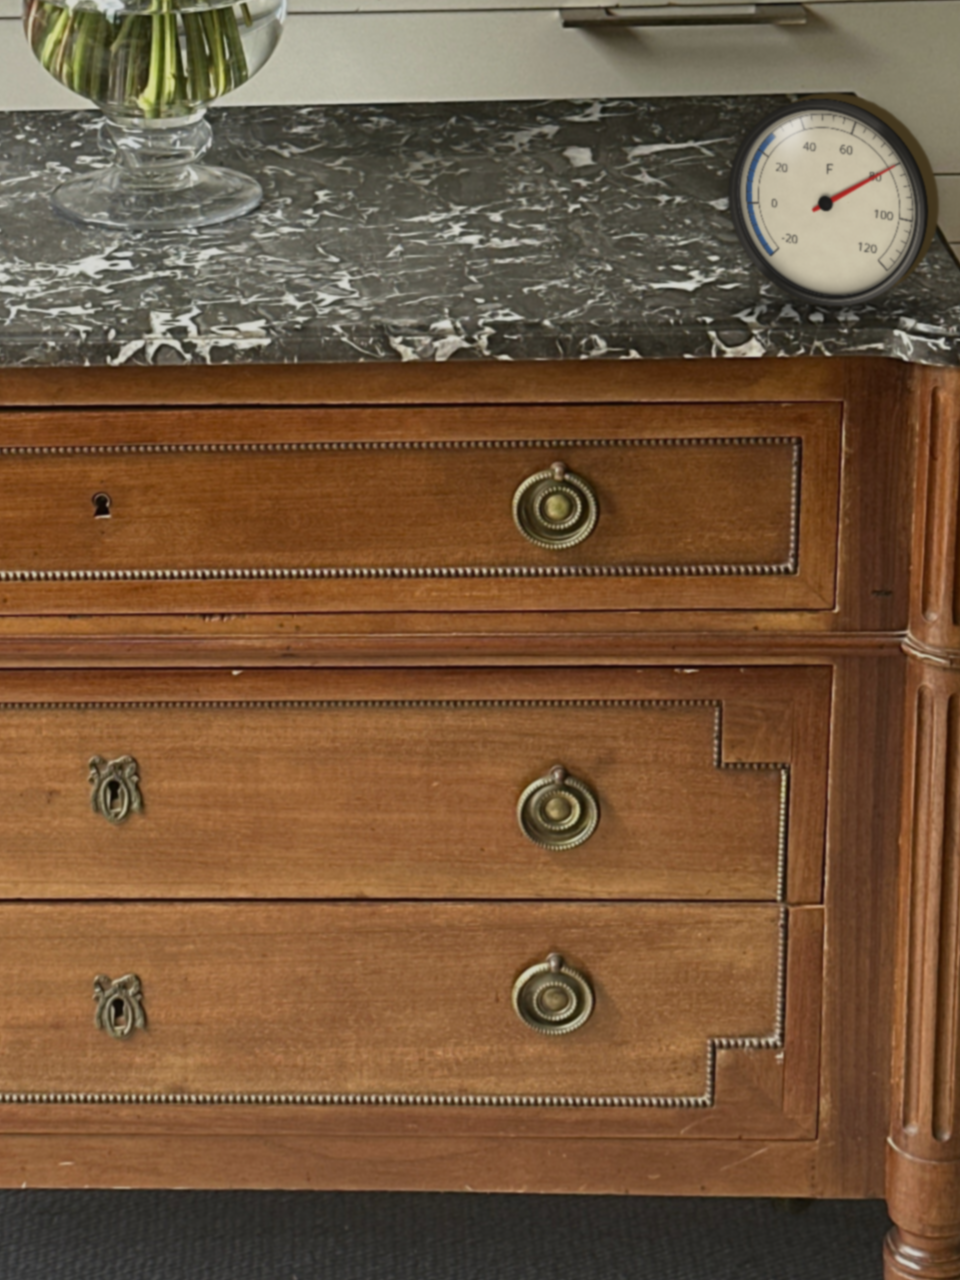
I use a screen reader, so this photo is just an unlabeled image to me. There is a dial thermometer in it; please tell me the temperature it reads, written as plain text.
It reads 80 °F
